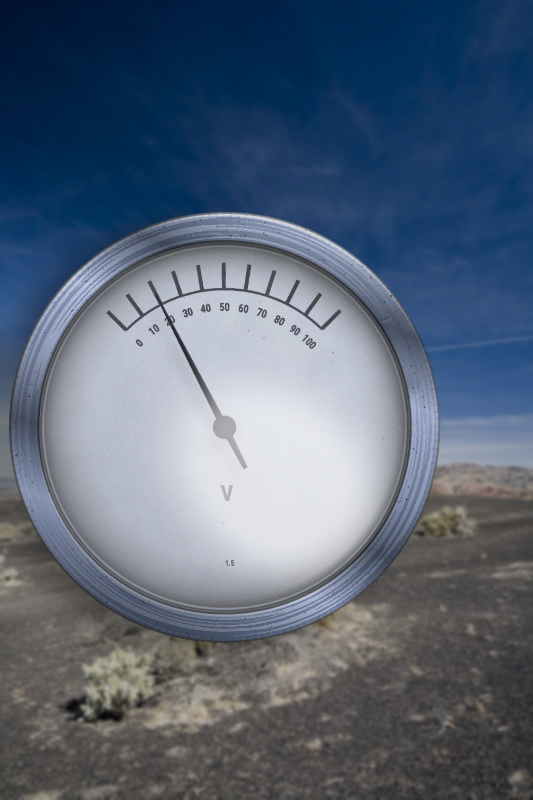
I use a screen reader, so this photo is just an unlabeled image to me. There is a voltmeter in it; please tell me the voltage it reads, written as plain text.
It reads 20 V
